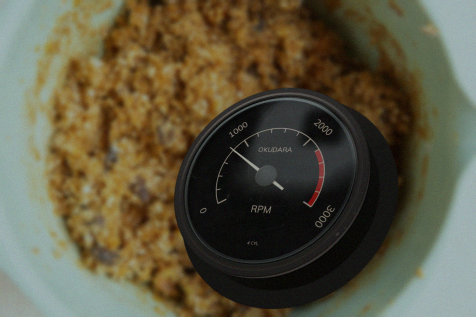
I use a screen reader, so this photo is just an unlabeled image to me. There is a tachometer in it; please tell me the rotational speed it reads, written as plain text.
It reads 800 rpm
